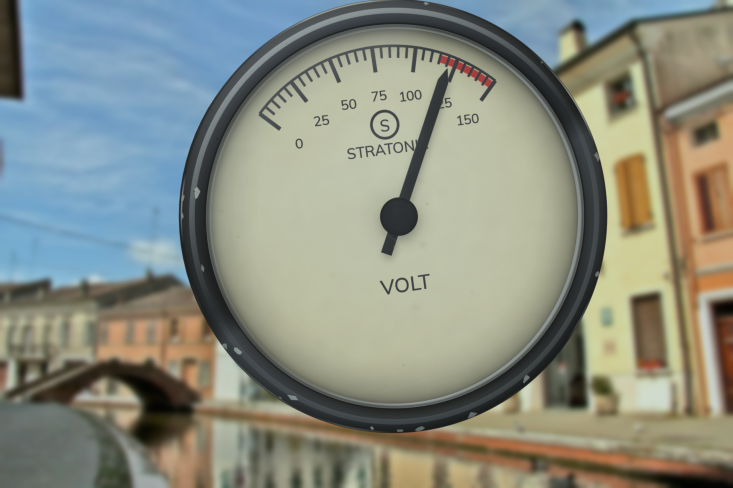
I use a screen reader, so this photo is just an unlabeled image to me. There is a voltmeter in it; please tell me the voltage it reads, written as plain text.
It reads 120 V
